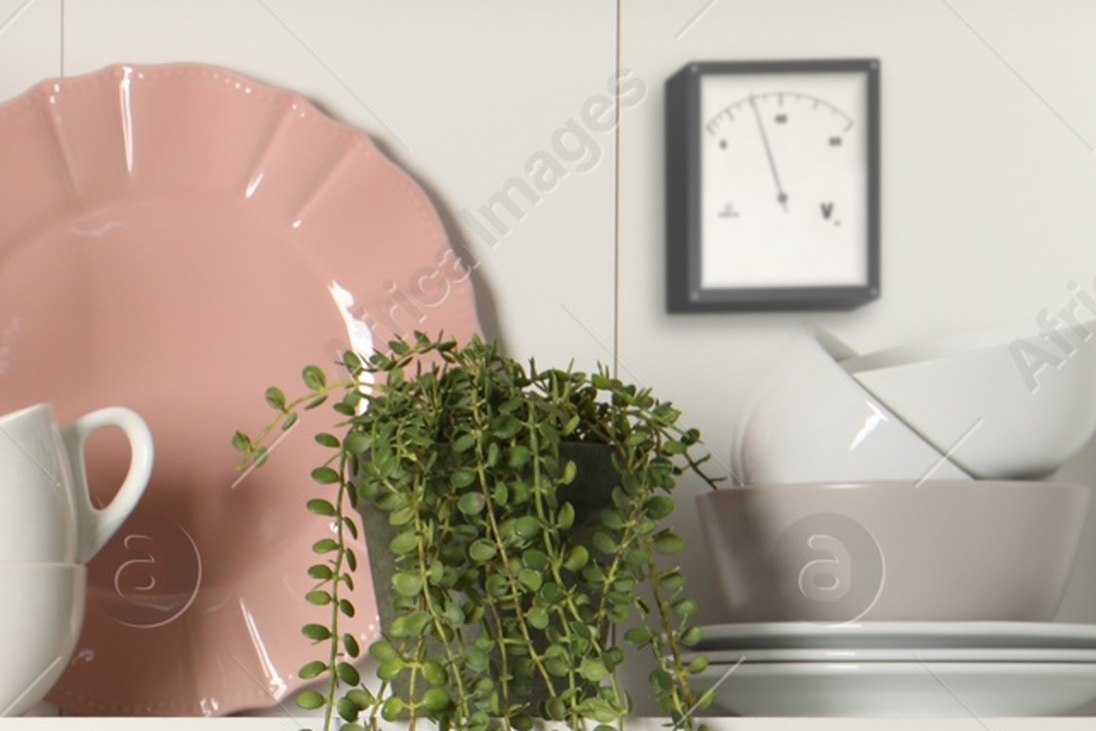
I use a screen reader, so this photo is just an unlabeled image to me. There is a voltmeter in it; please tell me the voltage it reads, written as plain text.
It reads 30 V
